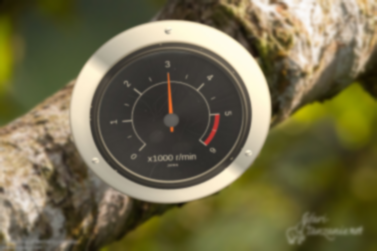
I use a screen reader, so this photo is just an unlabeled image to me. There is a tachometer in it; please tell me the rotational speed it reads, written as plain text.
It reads 3000 rpm
